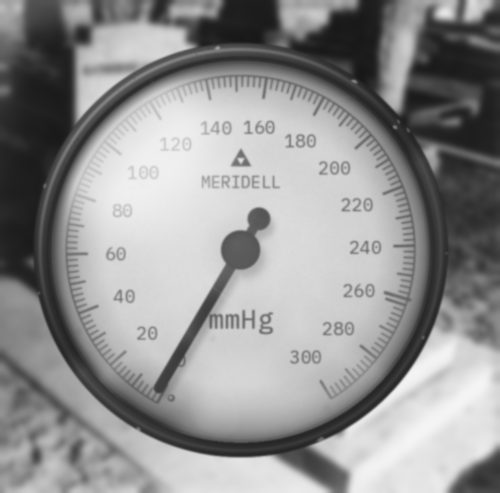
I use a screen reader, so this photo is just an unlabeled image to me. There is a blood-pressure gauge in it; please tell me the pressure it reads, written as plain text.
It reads 2 mmHg
